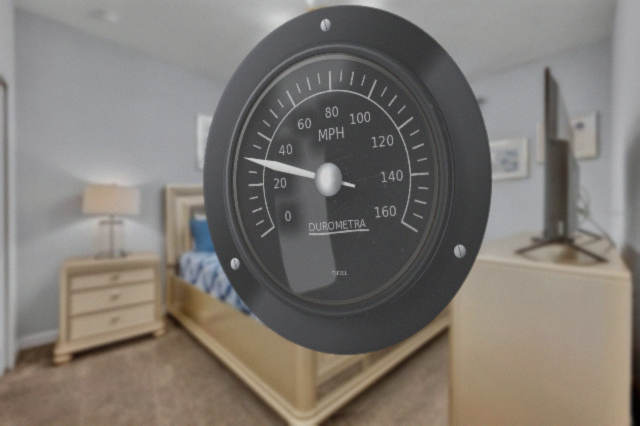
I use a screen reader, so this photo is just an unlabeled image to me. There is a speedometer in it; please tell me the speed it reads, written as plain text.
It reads 30 mph
